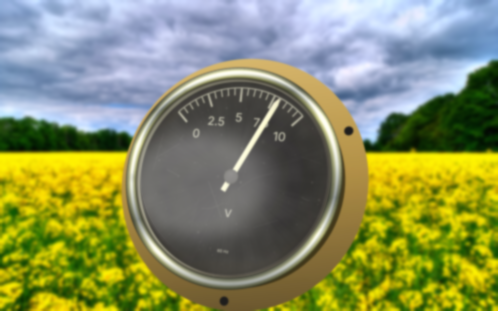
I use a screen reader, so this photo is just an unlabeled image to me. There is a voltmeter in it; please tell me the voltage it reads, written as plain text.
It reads 8 V
